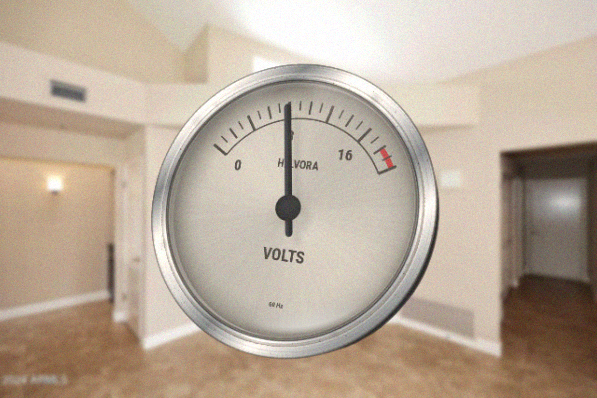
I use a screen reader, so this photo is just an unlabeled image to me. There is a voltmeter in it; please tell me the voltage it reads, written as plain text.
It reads 8 V
